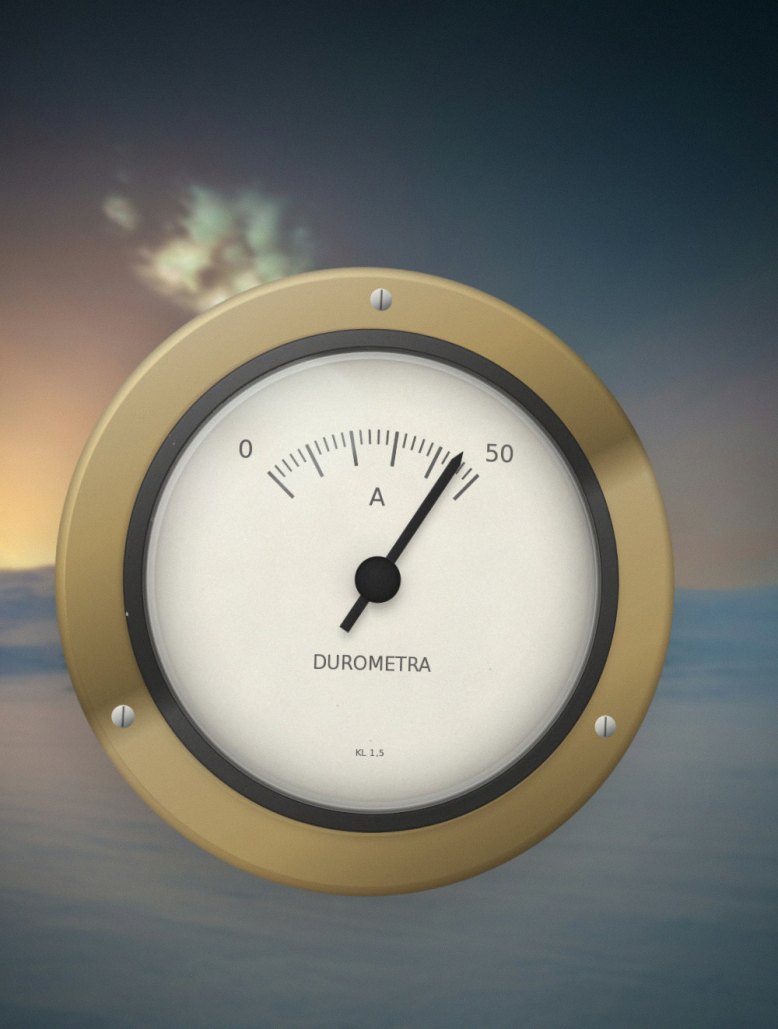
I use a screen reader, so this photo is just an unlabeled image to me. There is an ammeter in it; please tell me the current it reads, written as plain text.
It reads 44 A
